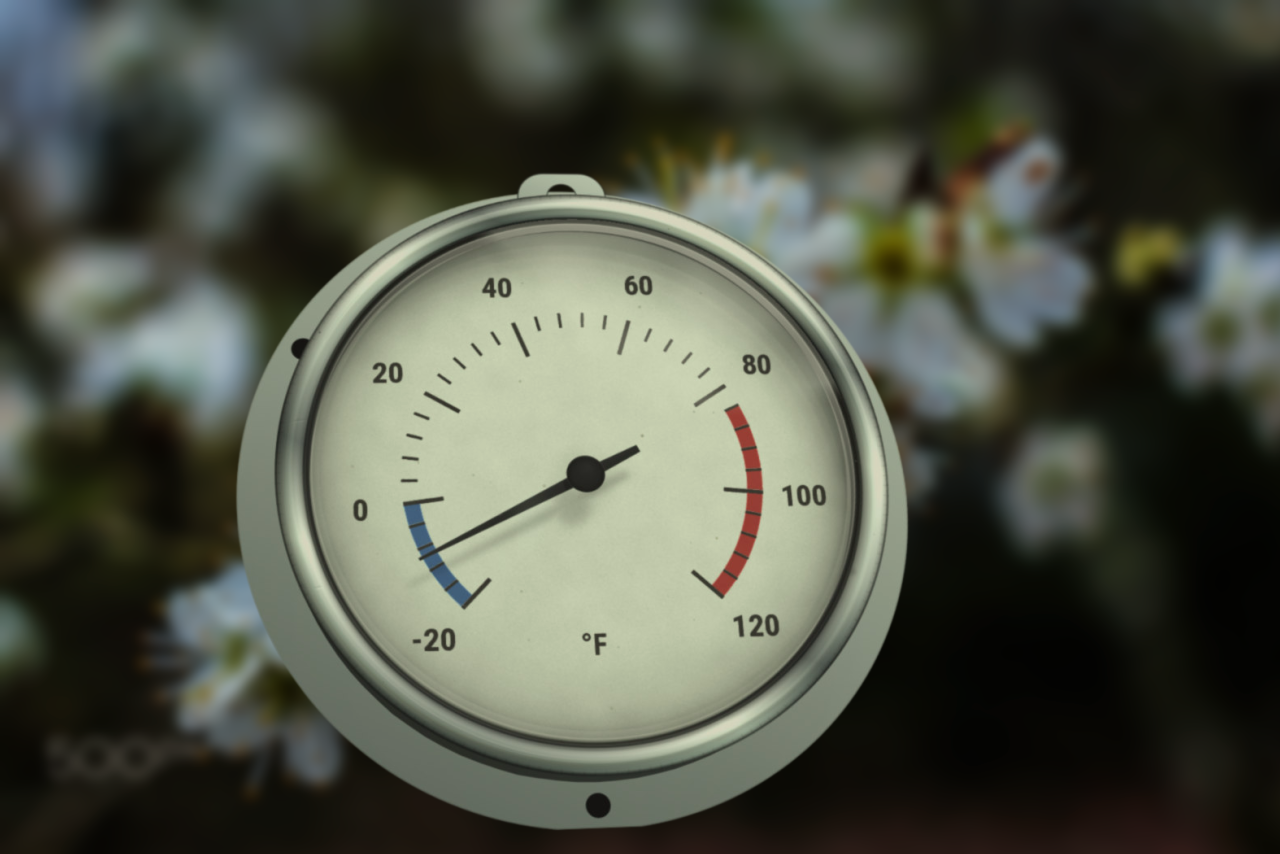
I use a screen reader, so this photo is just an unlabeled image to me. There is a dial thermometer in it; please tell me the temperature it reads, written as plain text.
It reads -10 °F
